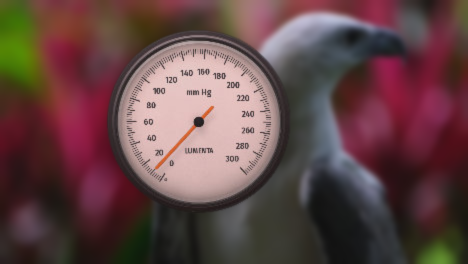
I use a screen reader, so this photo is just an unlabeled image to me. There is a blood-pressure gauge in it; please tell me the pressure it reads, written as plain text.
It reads 10 mmHg
